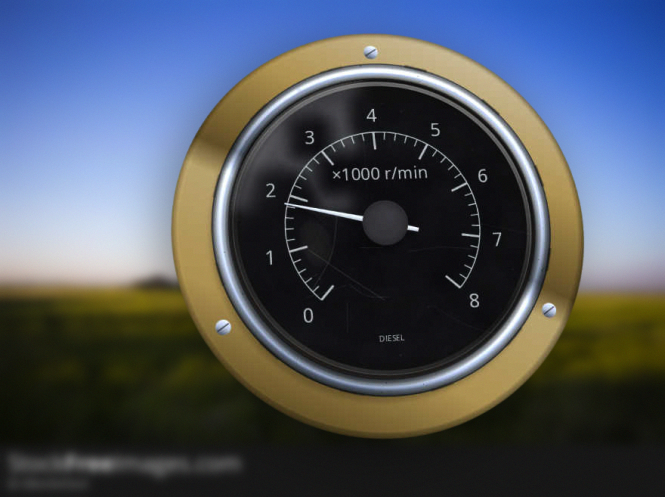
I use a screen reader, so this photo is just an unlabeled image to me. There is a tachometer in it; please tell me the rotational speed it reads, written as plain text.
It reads 1800 rpm
